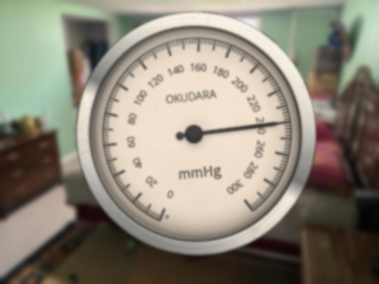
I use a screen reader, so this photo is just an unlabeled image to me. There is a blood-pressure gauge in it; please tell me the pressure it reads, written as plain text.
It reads 240 mmHg
